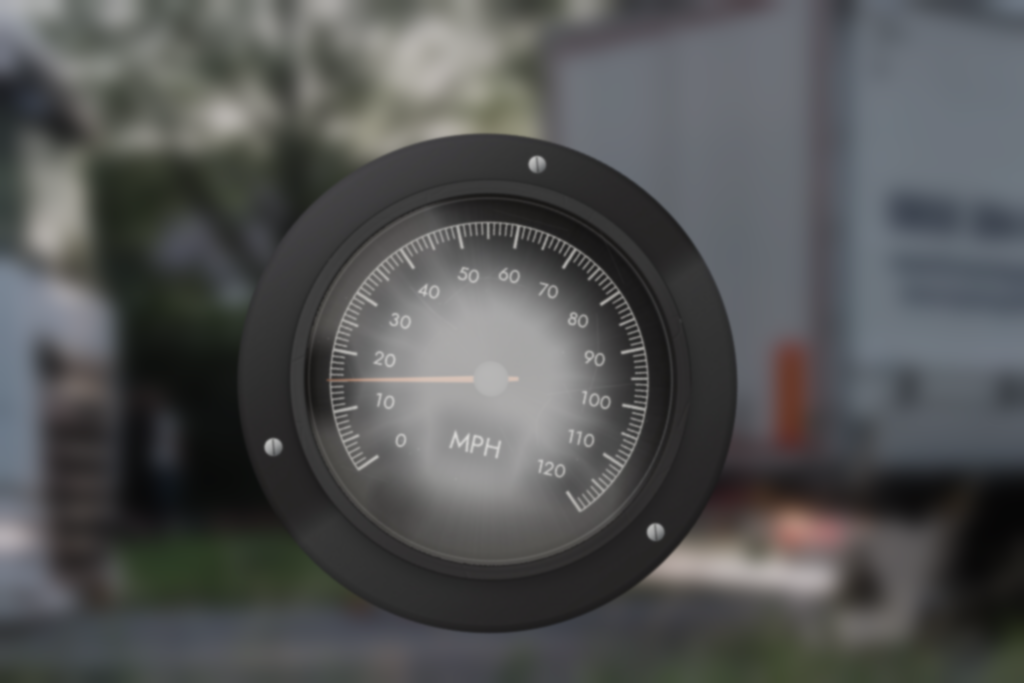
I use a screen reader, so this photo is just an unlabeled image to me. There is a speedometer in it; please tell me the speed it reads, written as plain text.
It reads 15 mph
